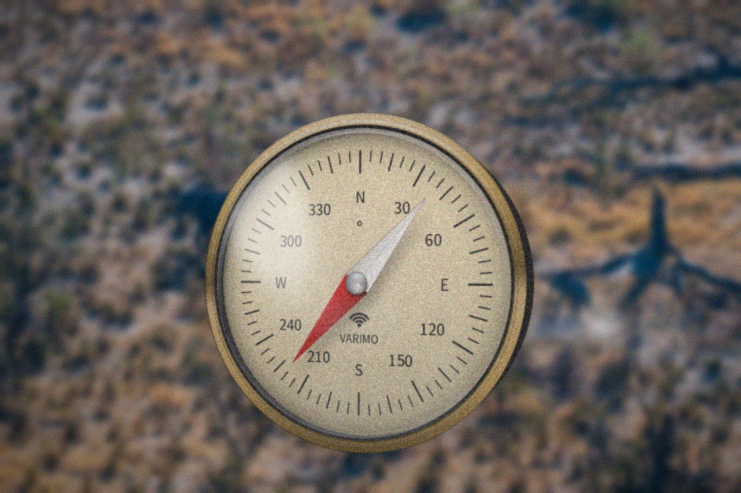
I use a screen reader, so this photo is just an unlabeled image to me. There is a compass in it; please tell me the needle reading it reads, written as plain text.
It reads 220 °
